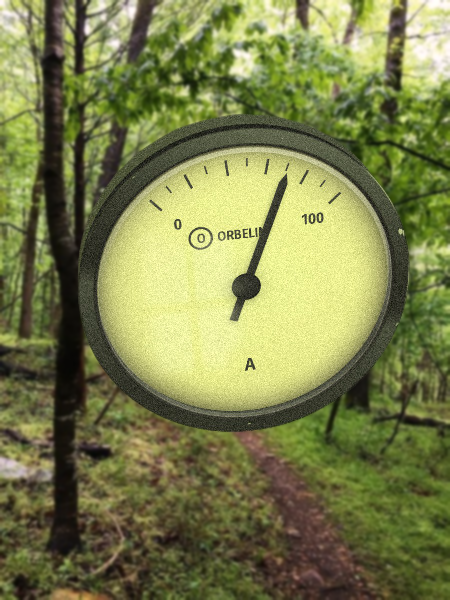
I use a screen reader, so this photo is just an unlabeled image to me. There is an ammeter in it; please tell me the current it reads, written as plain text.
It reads 70 A
